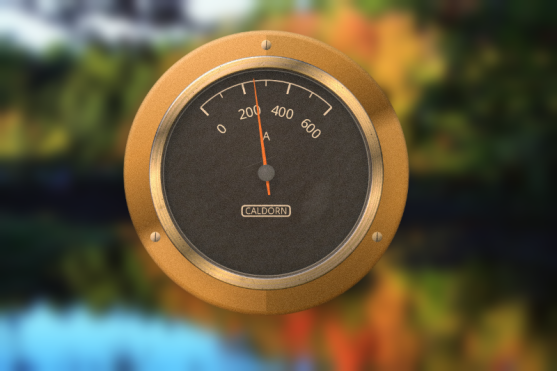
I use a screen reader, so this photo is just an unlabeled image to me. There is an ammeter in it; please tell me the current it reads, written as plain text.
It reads 250 A
